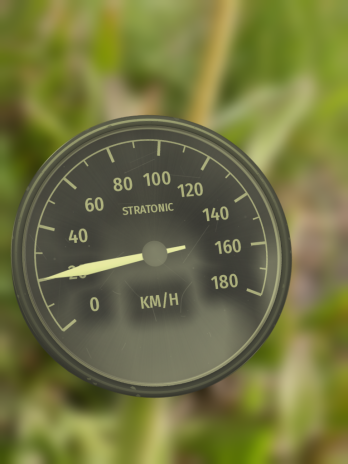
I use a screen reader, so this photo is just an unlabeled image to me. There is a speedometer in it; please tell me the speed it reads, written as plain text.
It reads 20 km/h
